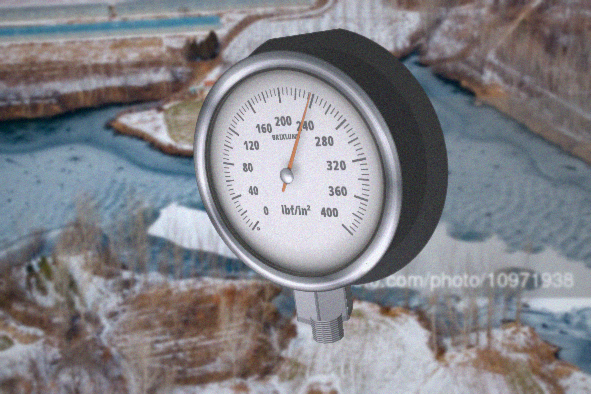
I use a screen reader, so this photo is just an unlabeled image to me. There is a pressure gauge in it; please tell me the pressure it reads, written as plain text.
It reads 240 psi
